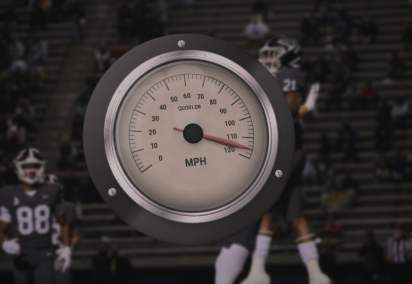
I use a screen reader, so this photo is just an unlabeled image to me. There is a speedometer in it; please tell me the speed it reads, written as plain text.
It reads 116 mph
